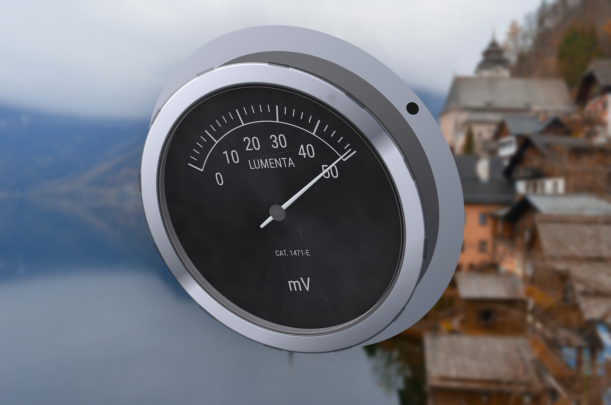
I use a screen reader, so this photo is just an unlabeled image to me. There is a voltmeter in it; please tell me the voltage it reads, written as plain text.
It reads 49 mV
